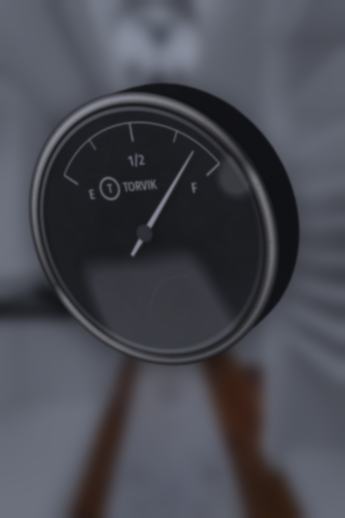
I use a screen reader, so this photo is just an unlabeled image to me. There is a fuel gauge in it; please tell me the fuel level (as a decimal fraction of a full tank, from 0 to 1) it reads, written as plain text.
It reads 0.875
